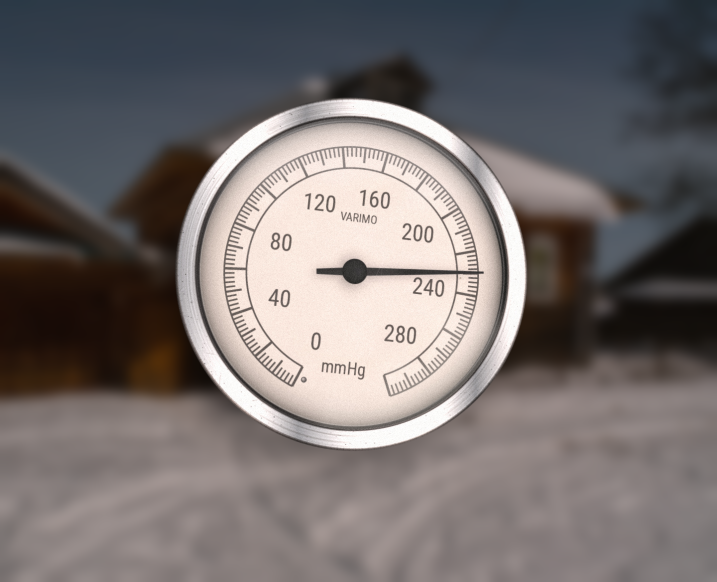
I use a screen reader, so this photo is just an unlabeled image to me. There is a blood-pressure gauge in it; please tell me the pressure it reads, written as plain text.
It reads 230 mmHg
